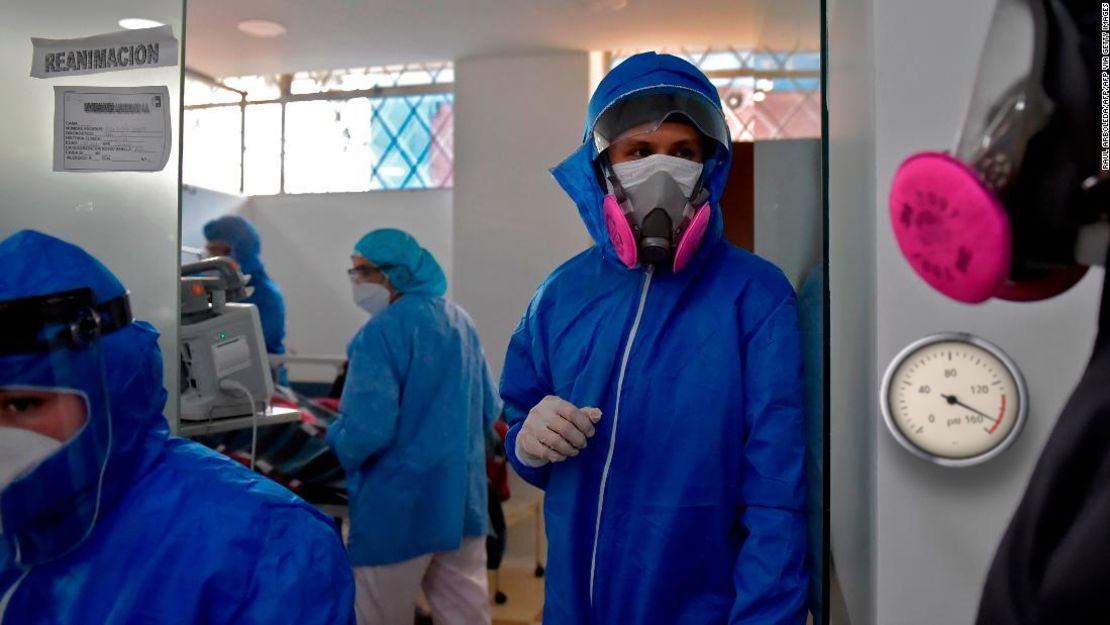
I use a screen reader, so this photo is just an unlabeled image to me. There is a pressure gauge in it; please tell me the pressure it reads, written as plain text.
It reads 150 psi
